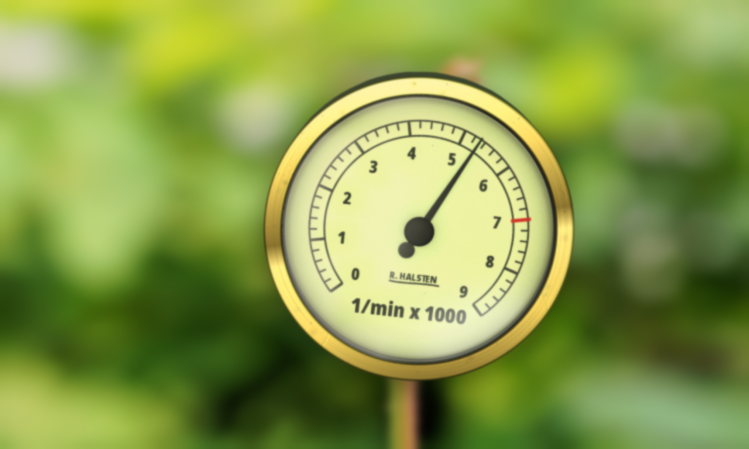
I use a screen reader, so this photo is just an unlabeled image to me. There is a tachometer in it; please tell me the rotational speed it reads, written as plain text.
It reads 5300 rpm
